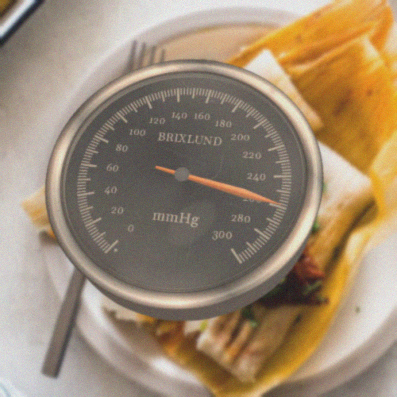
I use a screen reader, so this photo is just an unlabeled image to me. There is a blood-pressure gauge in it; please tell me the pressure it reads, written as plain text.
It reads 260 mmHg
